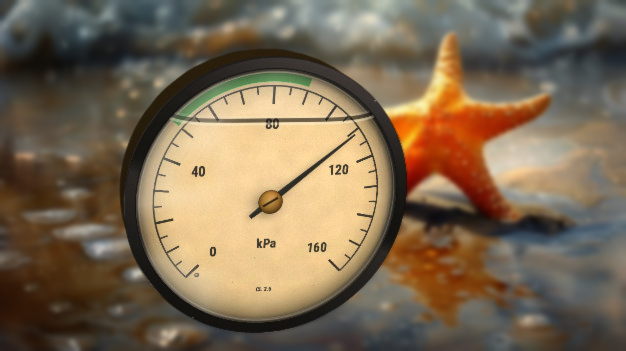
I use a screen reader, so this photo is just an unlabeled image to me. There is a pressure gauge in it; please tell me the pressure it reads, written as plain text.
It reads 110 kPa
